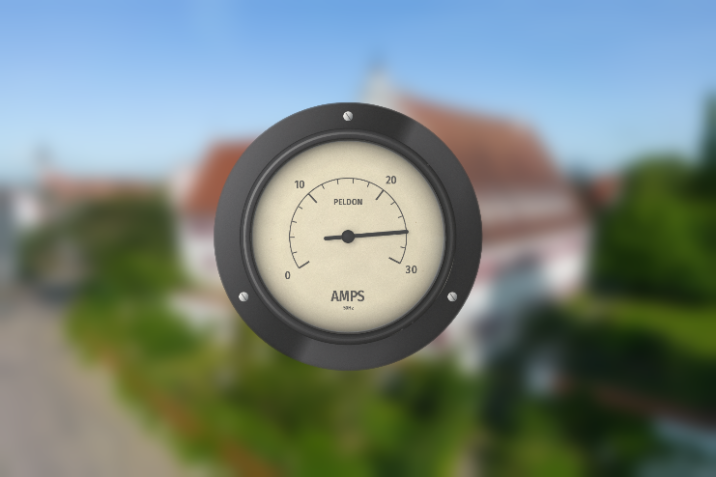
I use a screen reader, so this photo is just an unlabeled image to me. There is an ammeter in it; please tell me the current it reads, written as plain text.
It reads 26 A
